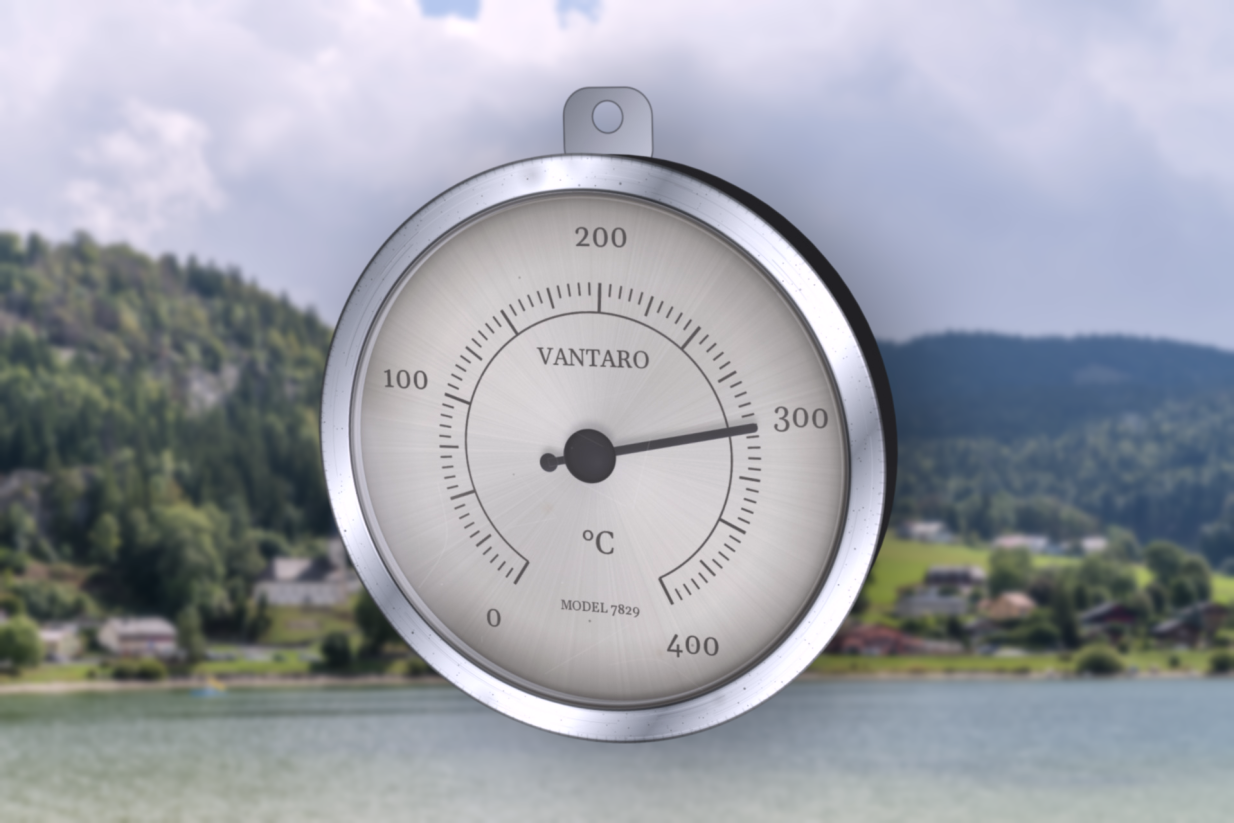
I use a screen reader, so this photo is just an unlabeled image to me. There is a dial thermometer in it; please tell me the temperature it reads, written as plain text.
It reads 300 °C
